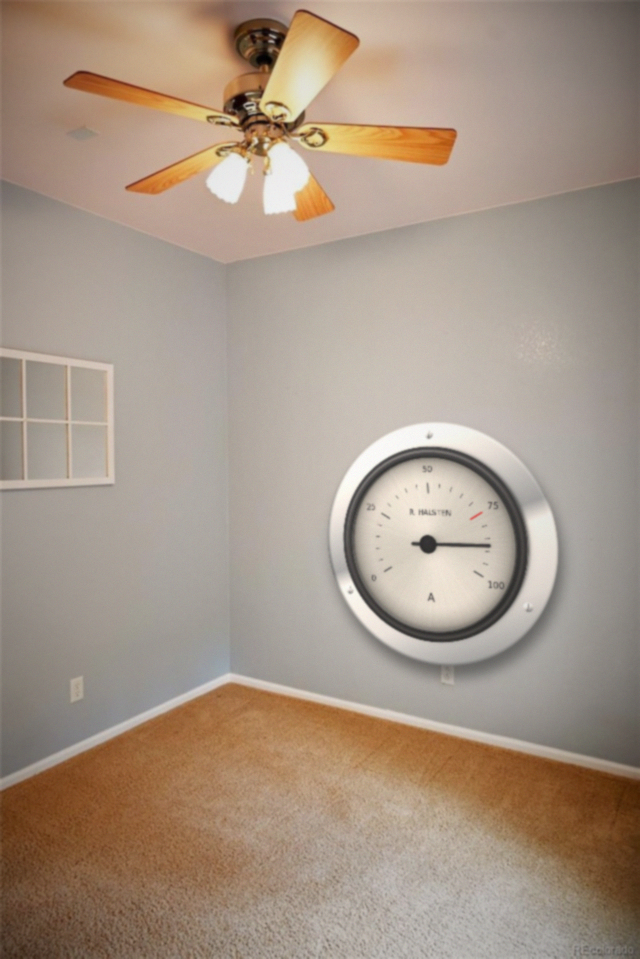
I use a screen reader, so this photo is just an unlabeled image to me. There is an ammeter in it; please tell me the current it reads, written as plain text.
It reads 87.5 A
